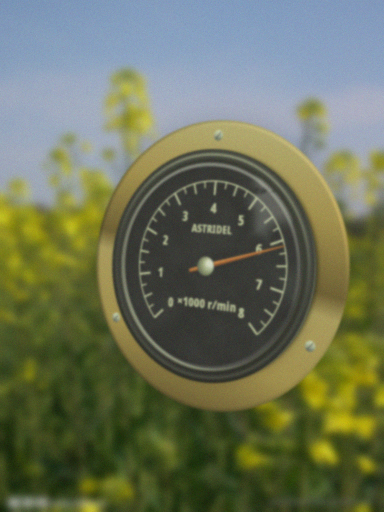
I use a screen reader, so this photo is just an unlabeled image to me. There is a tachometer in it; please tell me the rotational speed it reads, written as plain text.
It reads 6125 rpm
